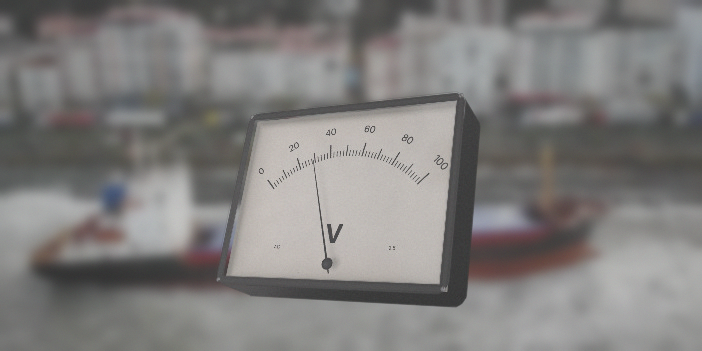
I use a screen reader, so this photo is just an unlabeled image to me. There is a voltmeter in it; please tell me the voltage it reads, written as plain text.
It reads 30 V
